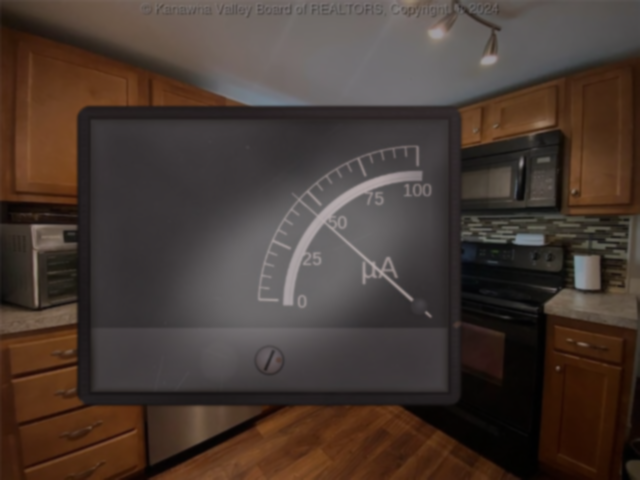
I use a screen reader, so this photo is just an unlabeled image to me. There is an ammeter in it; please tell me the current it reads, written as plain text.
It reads 45 µA
